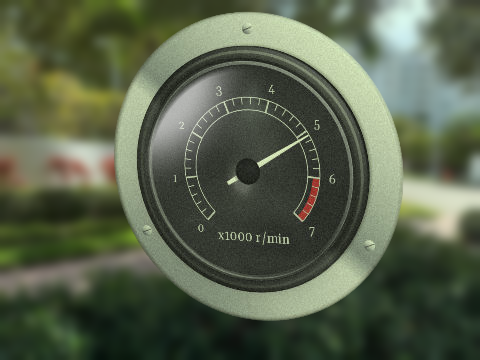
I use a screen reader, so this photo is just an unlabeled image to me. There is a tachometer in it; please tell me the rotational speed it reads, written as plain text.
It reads 5100 rpm
